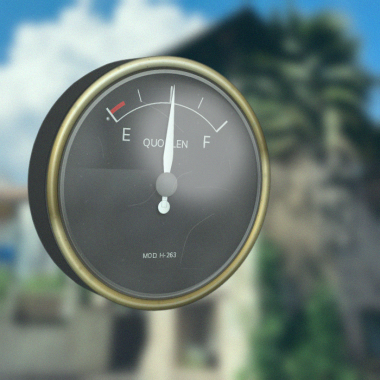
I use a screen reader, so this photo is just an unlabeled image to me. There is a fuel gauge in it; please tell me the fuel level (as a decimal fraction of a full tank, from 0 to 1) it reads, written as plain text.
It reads 0.5
